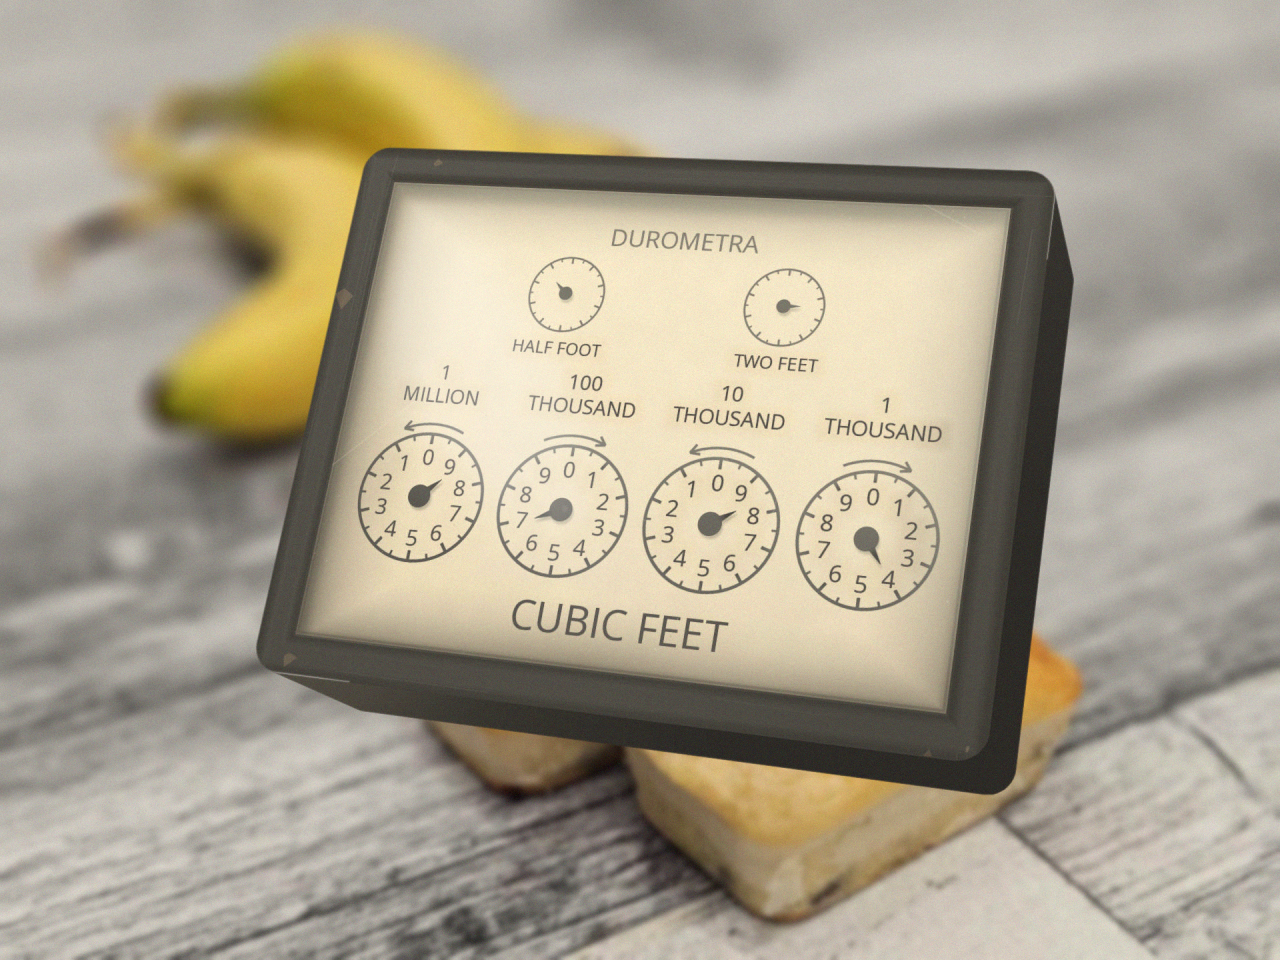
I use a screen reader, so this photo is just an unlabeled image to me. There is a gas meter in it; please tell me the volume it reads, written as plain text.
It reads 868400 ft³
